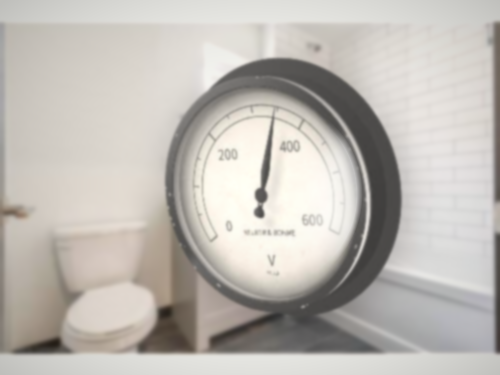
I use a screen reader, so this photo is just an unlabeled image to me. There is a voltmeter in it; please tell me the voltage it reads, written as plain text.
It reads 350 V
